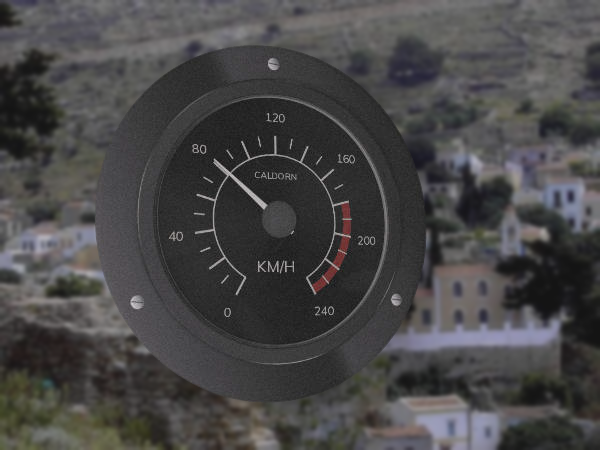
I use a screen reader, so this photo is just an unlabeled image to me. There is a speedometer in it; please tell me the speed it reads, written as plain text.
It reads 80 km/h
